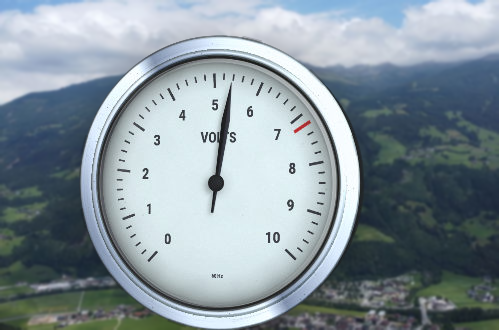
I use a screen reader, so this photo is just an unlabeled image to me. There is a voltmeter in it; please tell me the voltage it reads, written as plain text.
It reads 5.4 V
